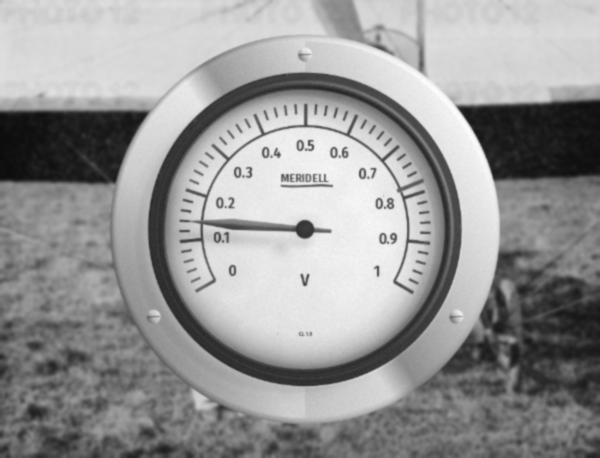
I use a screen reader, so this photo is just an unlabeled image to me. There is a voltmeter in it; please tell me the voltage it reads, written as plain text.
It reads 0.14 V
